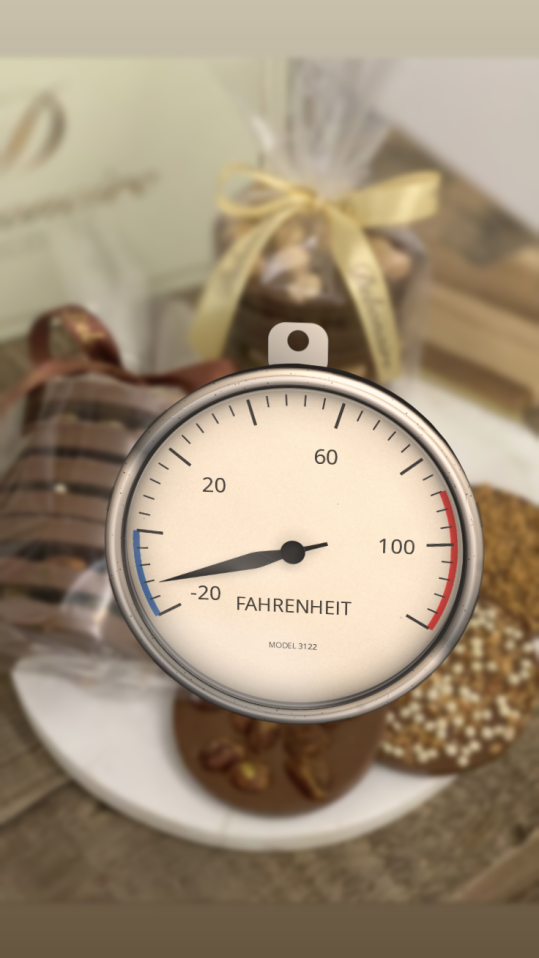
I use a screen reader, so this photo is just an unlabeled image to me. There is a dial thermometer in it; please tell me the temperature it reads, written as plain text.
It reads -12 °F
